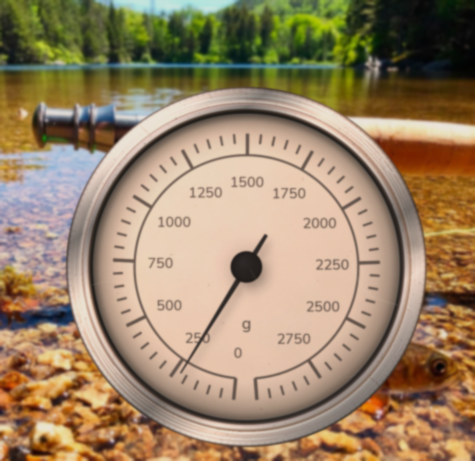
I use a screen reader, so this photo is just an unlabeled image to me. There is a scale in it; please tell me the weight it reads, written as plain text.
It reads 225 g
